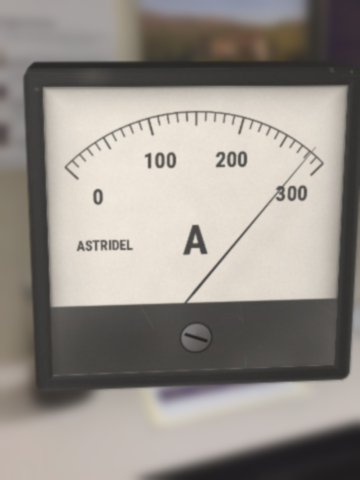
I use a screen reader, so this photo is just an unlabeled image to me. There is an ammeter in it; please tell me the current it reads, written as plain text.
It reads 280 A
